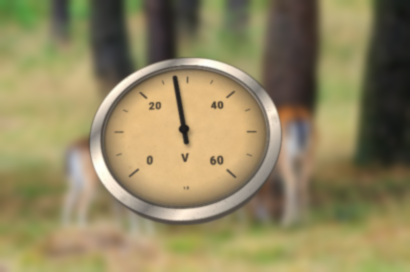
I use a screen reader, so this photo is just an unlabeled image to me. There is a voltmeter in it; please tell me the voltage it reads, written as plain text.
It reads 27.5 V
